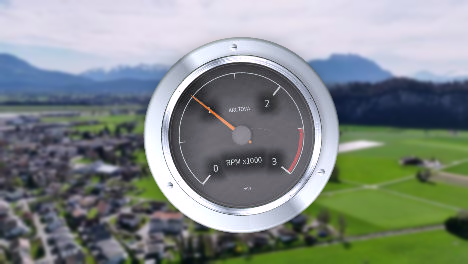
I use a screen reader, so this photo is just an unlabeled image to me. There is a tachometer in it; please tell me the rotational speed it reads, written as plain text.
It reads 1000 rpm
